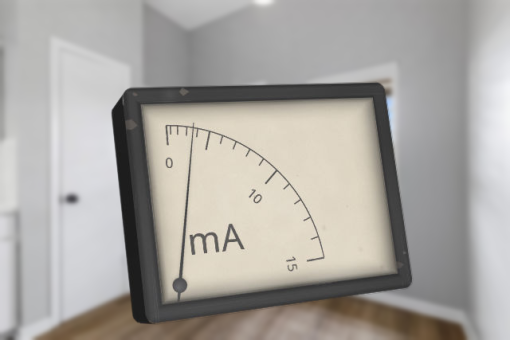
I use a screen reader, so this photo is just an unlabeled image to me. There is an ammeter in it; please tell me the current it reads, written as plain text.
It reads 3.5 mA
